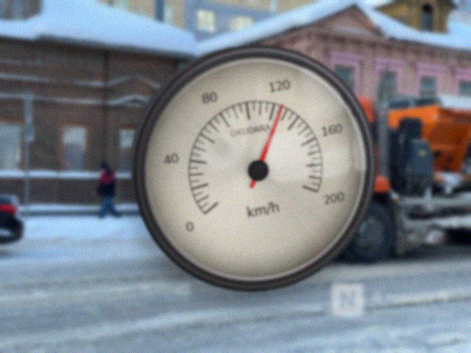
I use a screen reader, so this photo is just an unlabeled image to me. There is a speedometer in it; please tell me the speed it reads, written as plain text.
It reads 125 km/h
